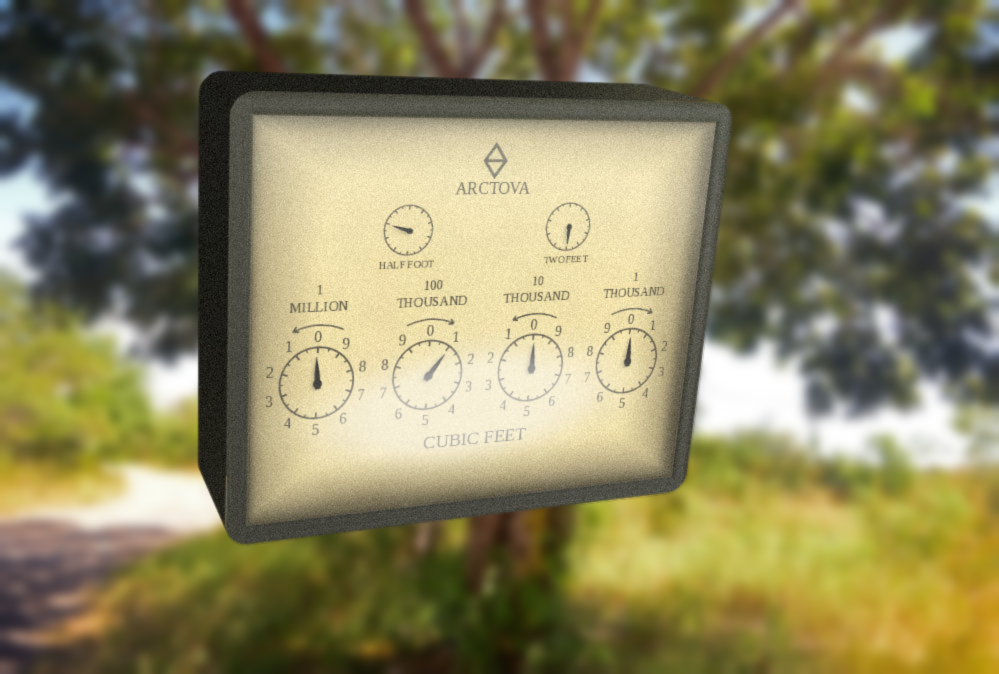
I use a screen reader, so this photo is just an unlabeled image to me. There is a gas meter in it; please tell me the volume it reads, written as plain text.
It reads 10000 ft³
